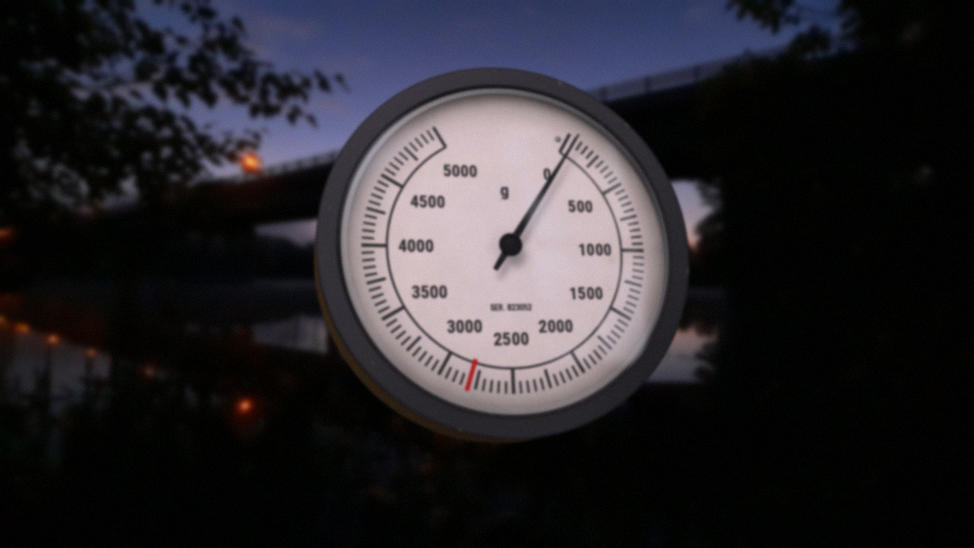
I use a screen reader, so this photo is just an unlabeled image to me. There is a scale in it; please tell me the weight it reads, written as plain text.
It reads 50 g
